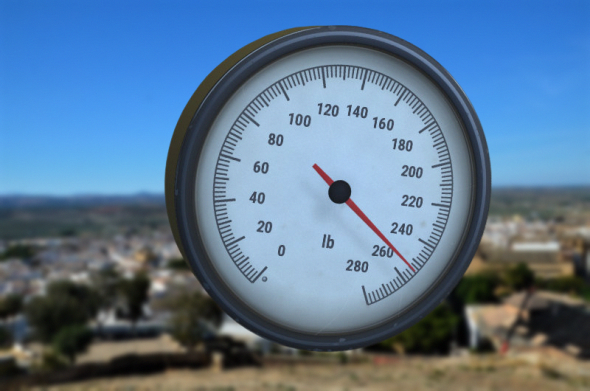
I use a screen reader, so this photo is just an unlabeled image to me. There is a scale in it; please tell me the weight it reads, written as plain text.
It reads 254 lb
